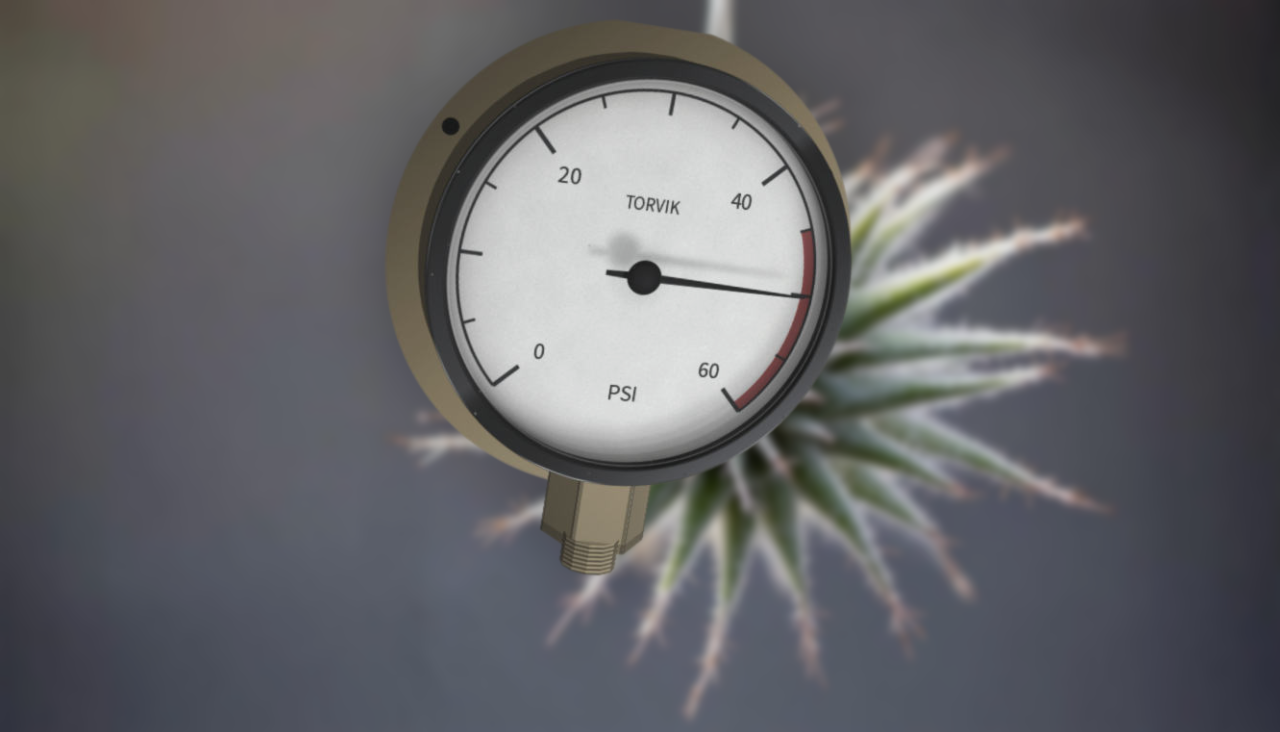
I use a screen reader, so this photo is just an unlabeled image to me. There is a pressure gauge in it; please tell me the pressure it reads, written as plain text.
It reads 50 psi
